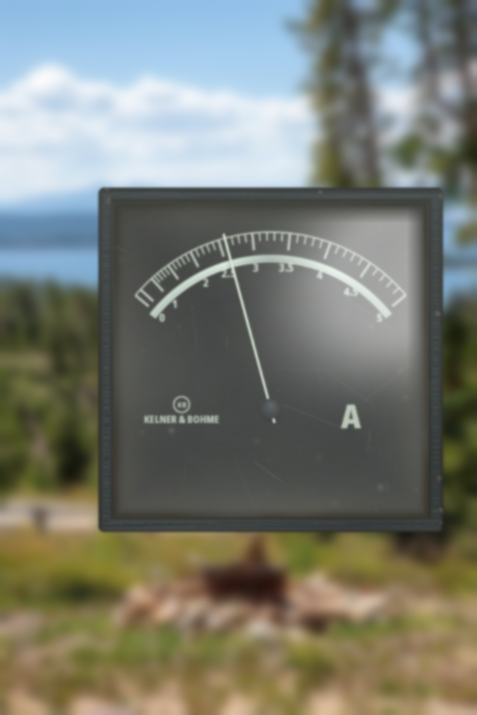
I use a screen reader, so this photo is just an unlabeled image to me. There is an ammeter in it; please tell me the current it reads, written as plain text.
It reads 2.6 A
